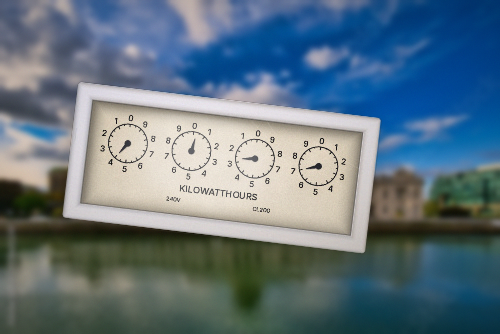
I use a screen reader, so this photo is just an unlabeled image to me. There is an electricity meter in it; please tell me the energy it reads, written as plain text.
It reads 4027 kWh
